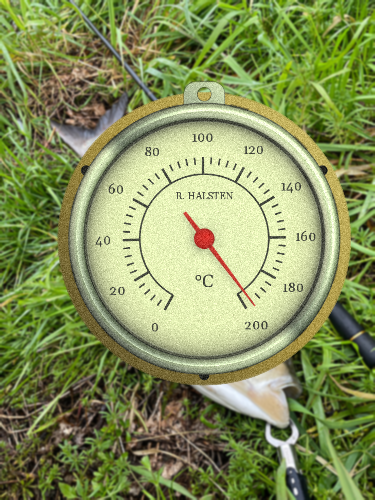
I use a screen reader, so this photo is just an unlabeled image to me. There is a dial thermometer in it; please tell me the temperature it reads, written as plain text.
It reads 196 °C
